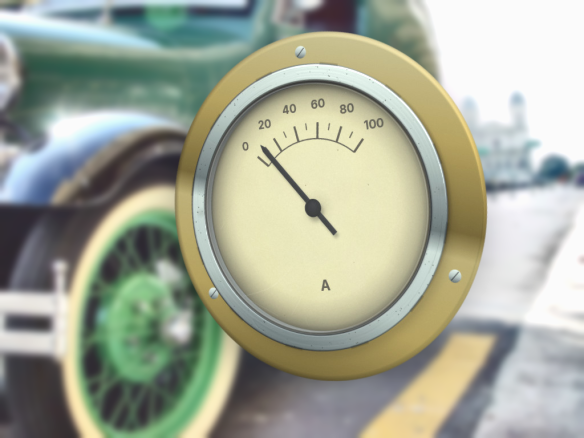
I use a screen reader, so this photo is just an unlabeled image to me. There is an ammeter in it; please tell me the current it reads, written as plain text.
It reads 10 A
